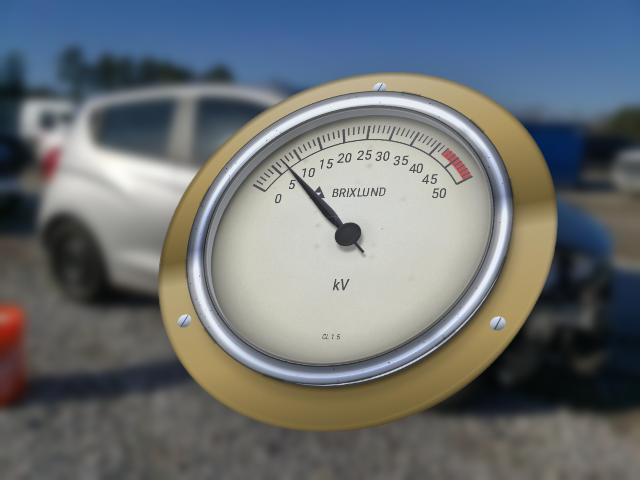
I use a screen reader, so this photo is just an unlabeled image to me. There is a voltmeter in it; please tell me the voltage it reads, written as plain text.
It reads 7 kV
